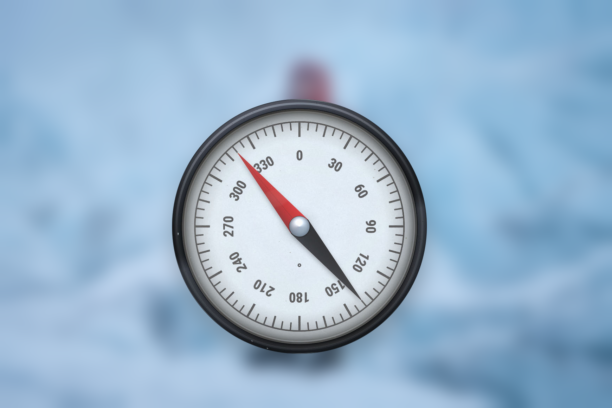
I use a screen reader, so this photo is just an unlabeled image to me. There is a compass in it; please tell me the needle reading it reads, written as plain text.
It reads 320 °
